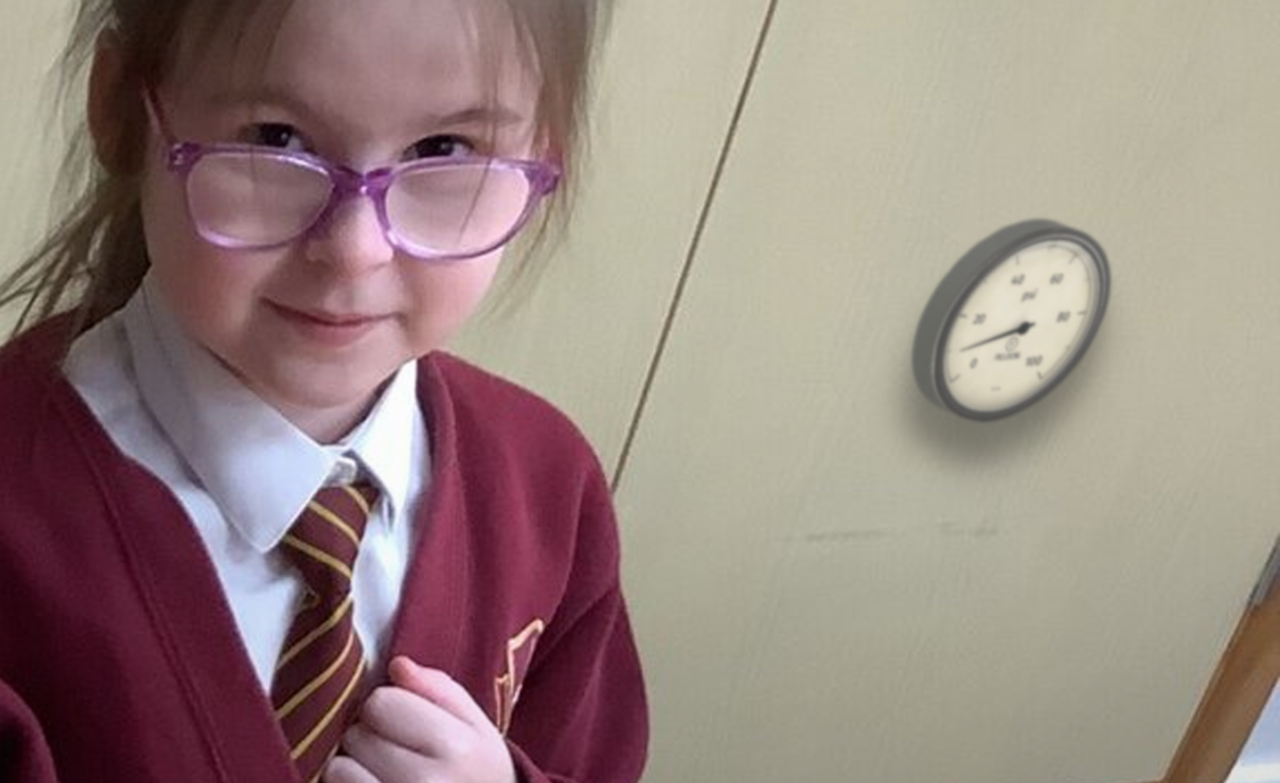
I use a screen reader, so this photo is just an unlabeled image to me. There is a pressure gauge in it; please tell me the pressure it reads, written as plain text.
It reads 10 psi
